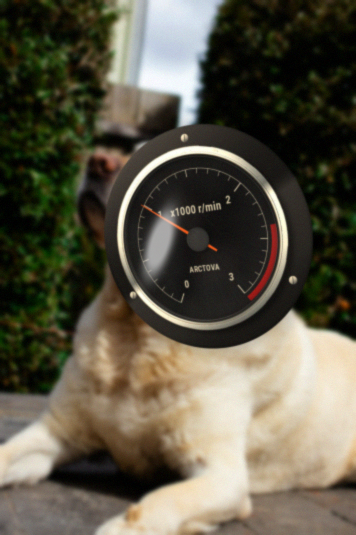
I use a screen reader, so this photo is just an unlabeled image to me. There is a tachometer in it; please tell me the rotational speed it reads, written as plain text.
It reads 1000 rpm
